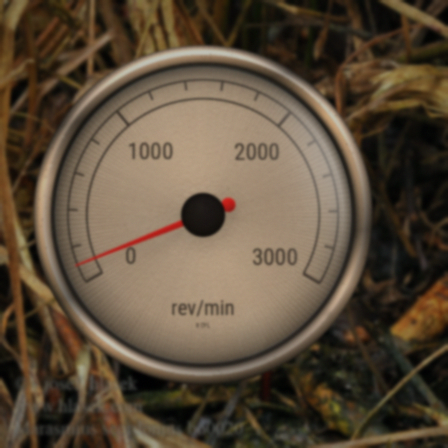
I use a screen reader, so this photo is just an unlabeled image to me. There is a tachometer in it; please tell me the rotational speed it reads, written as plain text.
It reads 100 rpm
